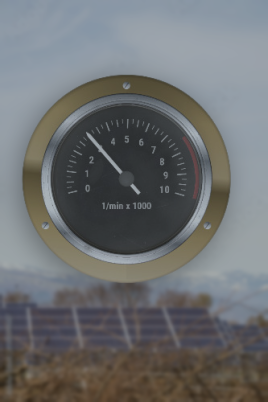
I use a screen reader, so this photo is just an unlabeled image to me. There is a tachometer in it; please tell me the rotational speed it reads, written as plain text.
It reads 3000 rpm
